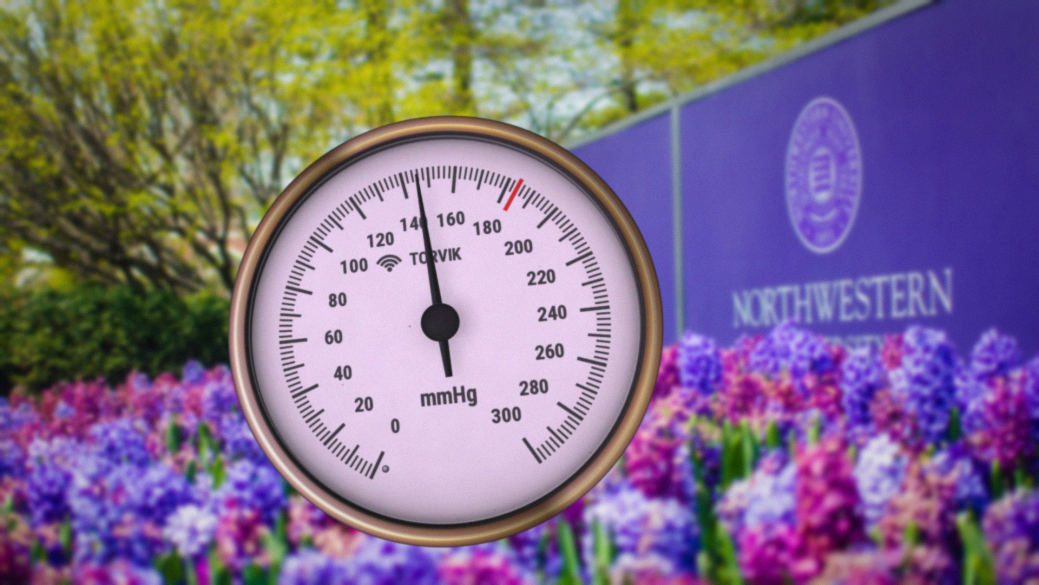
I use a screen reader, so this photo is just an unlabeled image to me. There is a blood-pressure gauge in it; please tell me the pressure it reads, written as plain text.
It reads 146 mmHg
